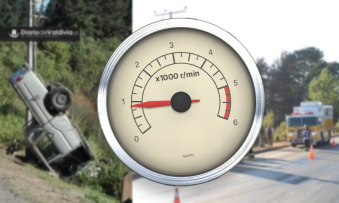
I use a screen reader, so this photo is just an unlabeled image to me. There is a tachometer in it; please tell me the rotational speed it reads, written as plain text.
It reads 875 rpm
